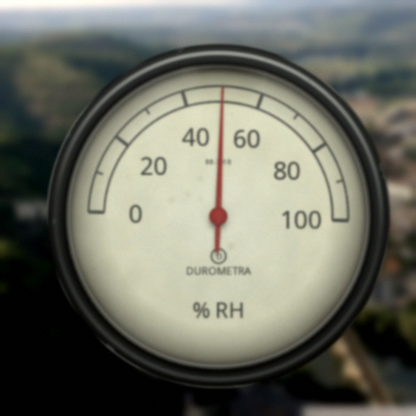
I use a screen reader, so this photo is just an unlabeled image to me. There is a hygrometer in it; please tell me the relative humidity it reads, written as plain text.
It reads 50 %
